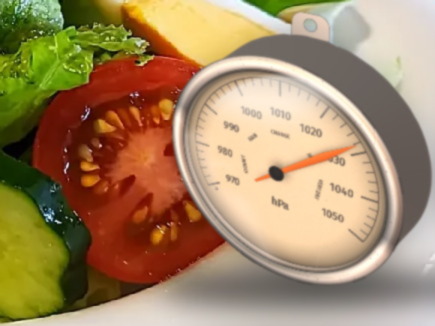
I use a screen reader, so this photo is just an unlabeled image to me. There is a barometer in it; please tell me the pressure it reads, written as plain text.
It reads 1028 hPa
